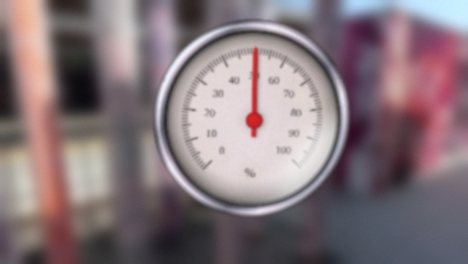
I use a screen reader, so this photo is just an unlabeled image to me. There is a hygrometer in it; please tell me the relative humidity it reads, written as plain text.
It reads 50 %
